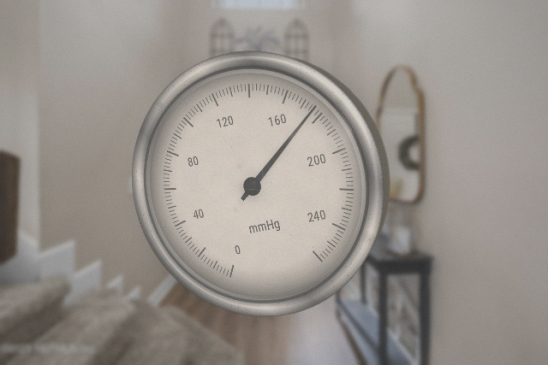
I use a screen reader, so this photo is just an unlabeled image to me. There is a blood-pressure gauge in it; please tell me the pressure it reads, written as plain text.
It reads 176 mmHg
